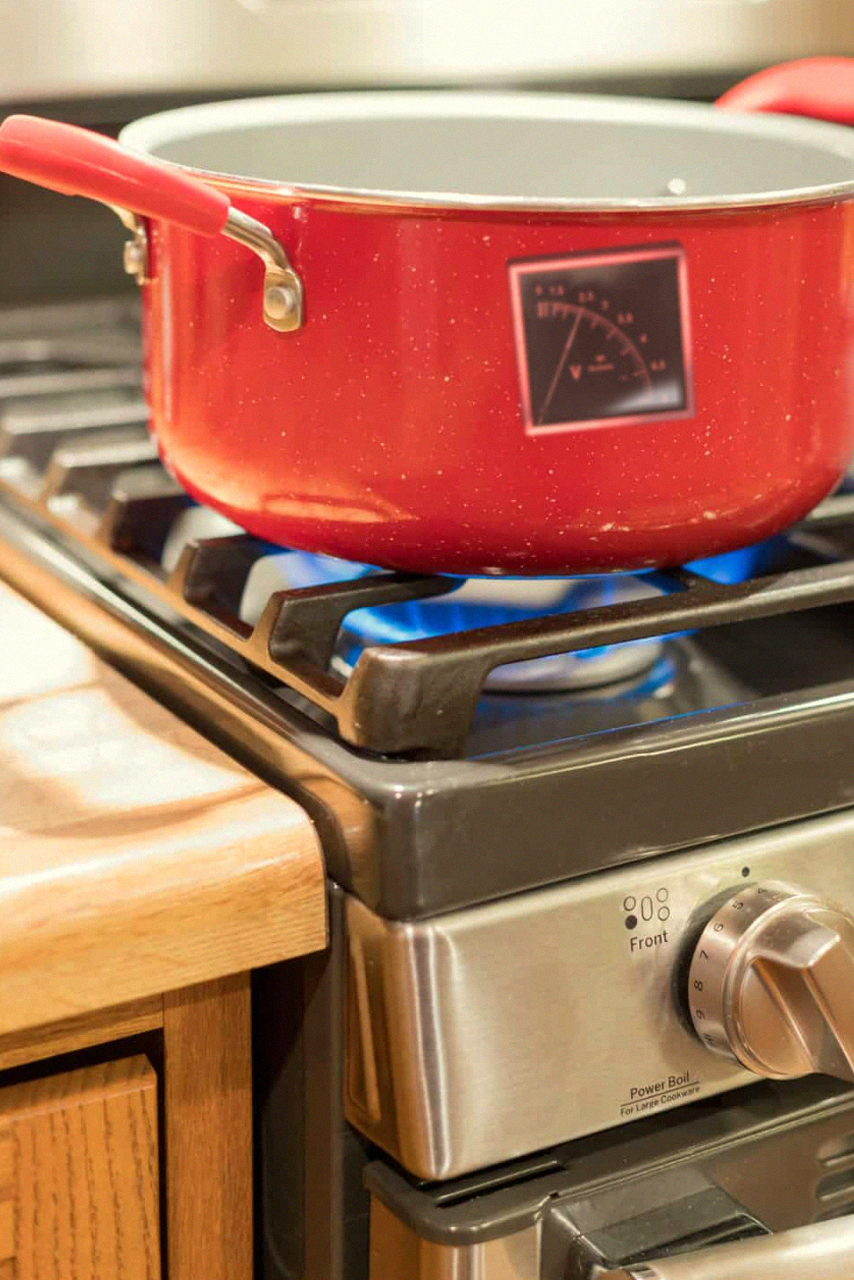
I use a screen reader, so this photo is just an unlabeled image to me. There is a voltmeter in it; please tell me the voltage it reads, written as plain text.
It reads 2.5 V
